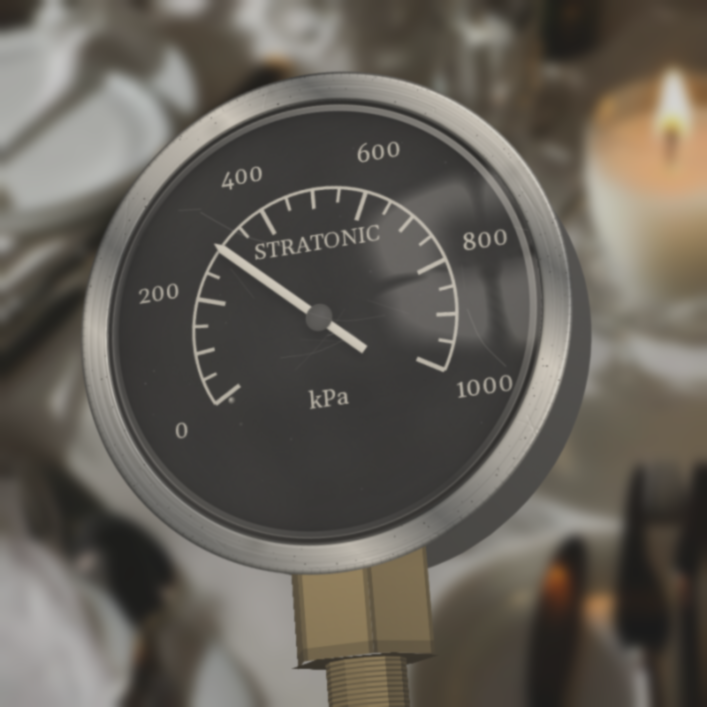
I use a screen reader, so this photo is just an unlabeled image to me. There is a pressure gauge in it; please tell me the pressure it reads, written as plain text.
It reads 300 kPa
